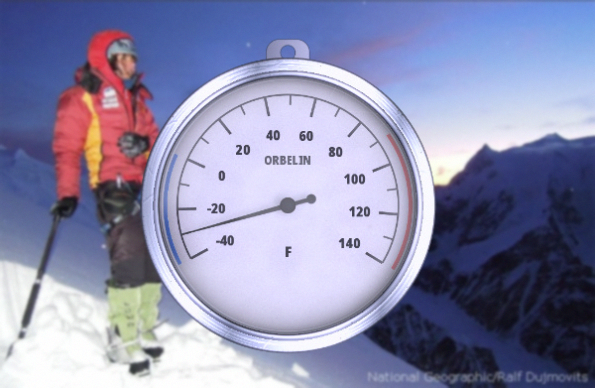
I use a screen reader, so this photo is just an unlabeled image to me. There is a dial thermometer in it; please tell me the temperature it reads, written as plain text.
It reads -30 °F
